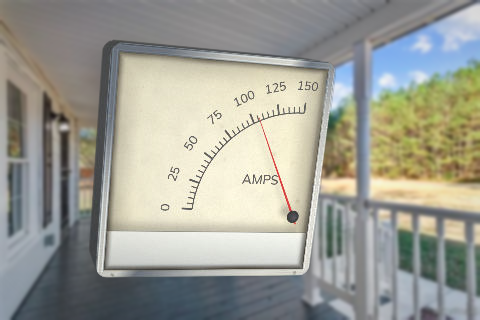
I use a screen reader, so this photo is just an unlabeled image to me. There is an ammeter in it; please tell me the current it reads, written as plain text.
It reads 105 A
